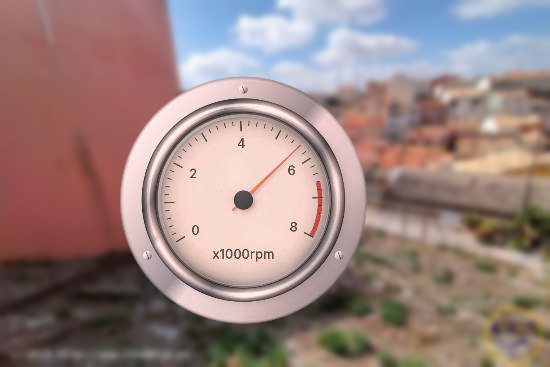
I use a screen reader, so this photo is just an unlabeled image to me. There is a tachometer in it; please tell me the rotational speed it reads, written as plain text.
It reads 5600 rpm
